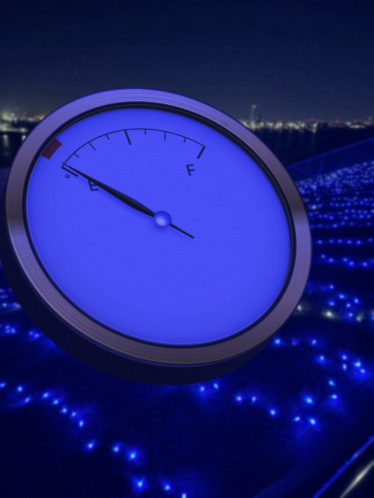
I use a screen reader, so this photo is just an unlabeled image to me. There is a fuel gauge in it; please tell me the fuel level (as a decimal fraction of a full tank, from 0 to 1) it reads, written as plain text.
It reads 0
